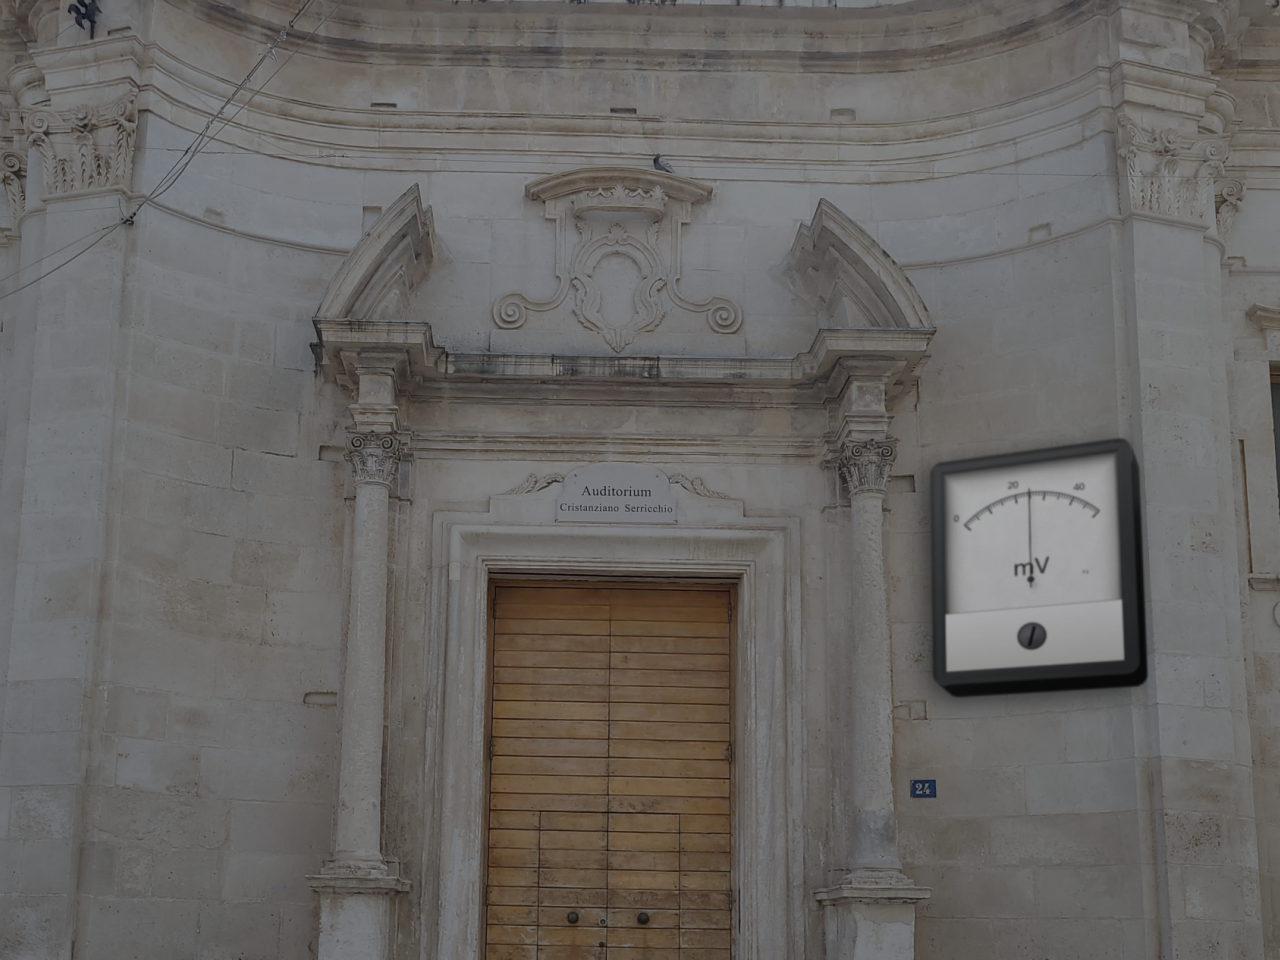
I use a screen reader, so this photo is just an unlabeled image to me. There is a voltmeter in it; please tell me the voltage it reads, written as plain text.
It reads 25 mV
